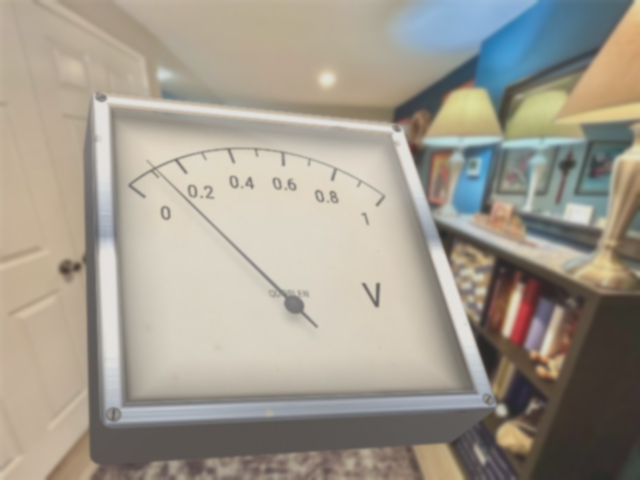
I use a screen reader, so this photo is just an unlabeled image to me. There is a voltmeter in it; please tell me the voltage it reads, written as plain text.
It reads 0.1 V
